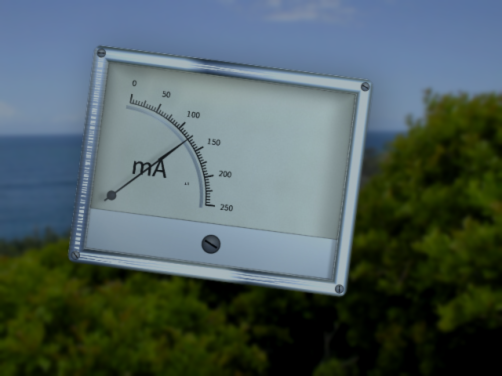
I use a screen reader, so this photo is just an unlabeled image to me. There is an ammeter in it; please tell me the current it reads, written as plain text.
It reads 125 mA
